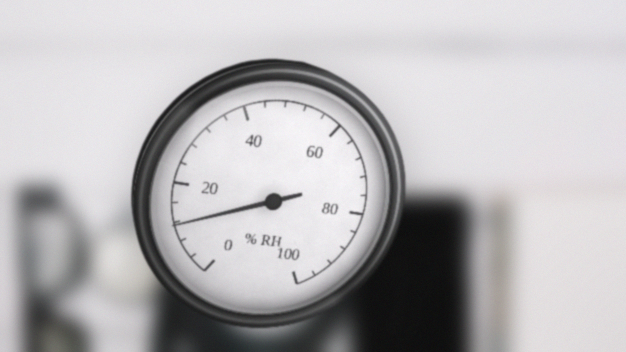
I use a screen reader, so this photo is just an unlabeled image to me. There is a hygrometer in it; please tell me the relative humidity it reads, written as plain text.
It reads 12 %
